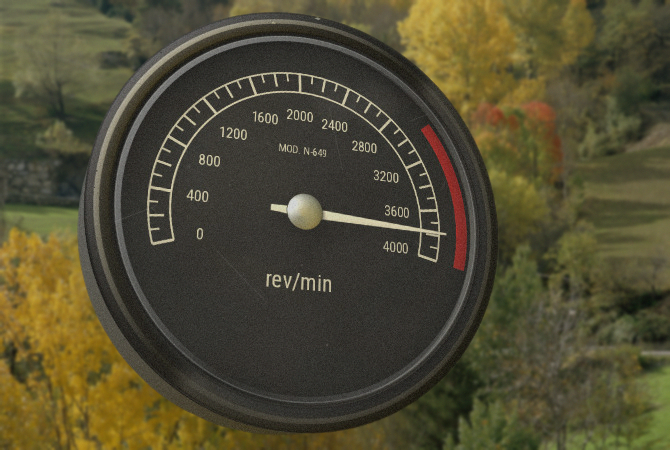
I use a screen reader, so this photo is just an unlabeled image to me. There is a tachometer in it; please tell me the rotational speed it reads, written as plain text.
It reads 3800 rpm
